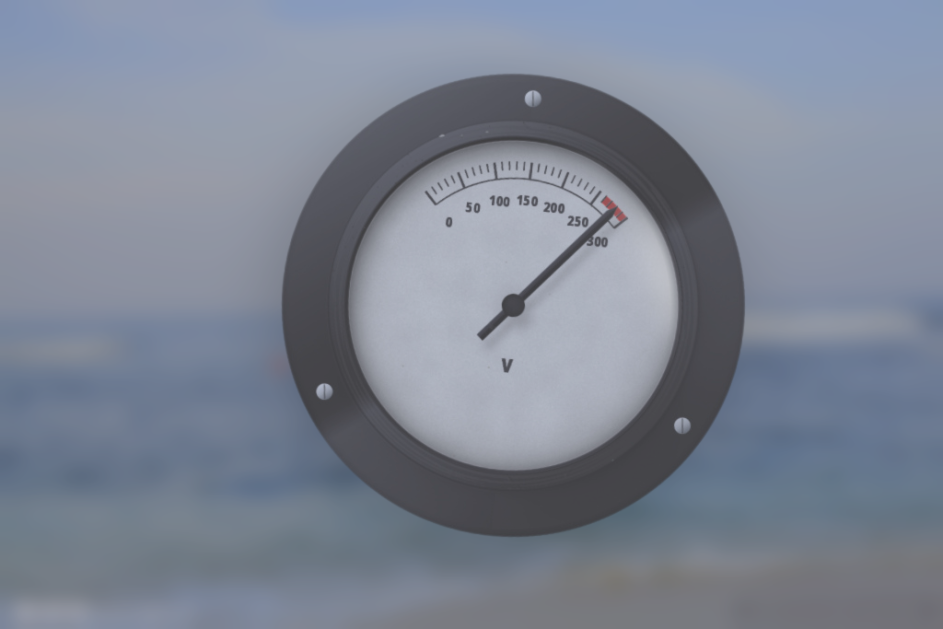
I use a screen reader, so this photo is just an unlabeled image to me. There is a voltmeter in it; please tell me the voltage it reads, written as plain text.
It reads 280 V
